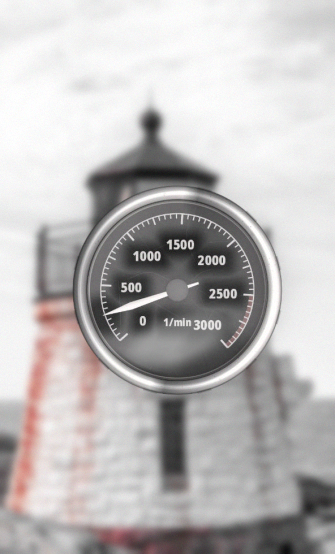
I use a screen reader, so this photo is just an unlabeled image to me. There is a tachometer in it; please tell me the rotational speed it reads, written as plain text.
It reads 250 rpm
